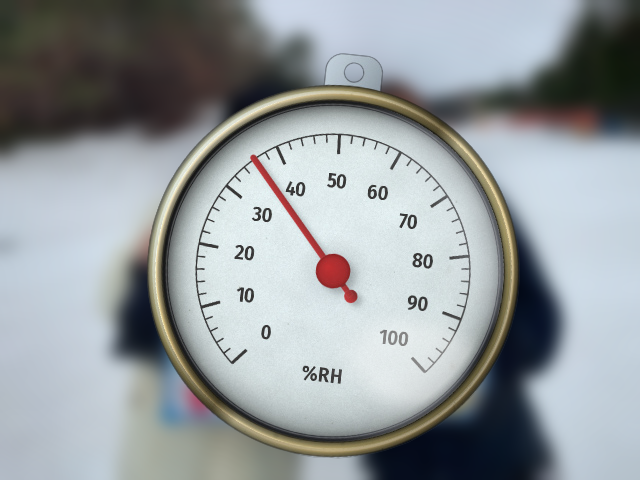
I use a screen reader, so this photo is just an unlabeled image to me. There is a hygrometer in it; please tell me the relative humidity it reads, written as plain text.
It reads 36 %
